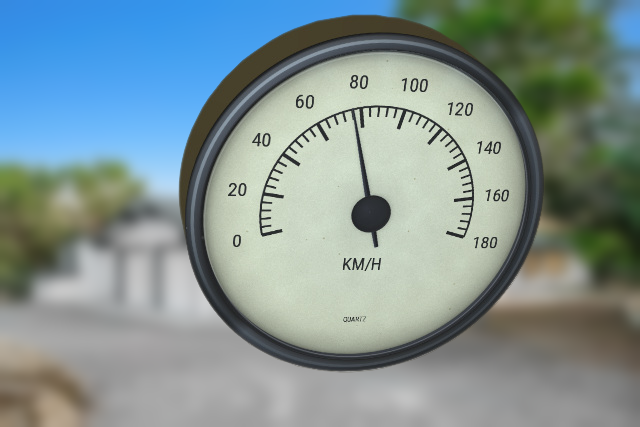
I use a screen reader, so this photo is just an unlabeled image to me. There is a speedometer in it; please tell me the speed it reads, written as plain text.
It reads 76 km/h
